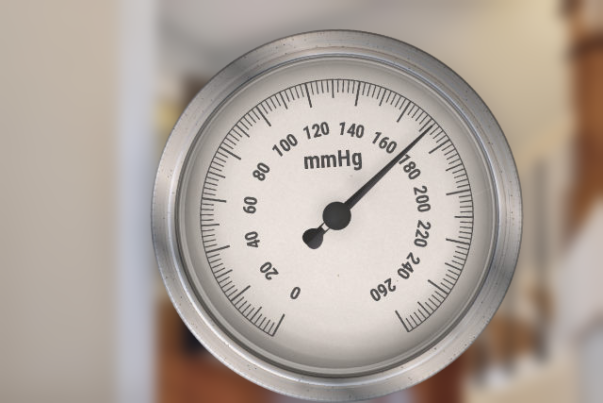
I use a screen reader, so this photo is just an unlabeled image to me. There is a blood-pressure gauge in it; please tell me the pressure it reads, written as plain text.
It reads 172 mmHg
